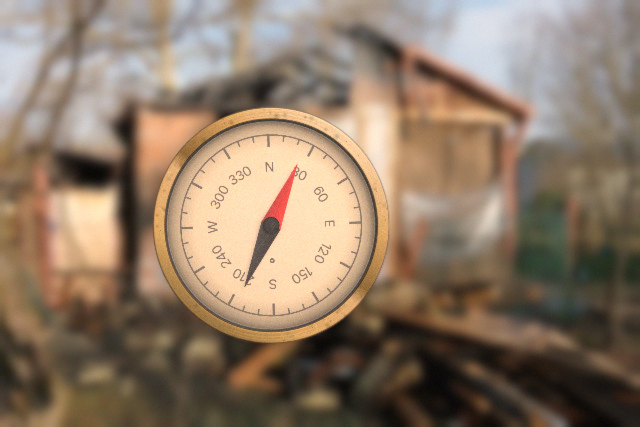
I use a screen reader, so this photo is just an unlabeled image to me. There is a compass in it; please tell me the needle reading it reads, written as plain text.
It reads 25 °
